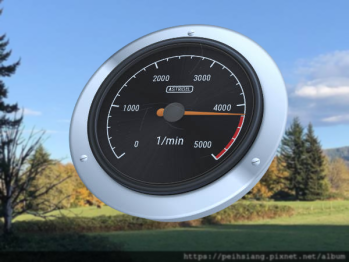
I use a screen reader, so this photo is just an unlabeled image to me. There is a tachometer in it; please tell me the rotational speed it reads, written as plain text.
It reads 4200 rpm
